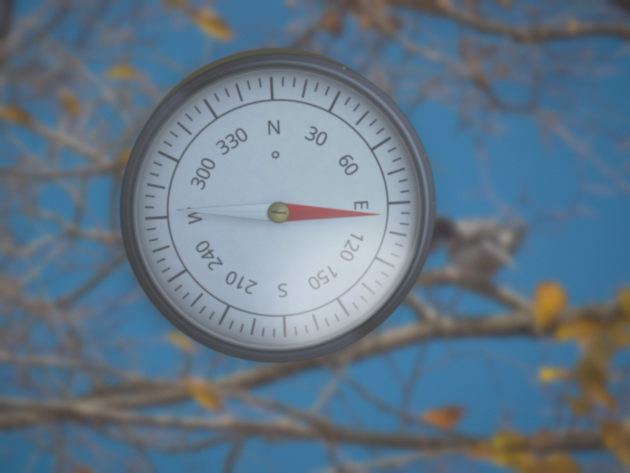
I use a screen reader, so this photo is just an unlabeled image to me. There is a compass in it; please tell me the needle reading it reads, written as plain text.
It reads 95 °
